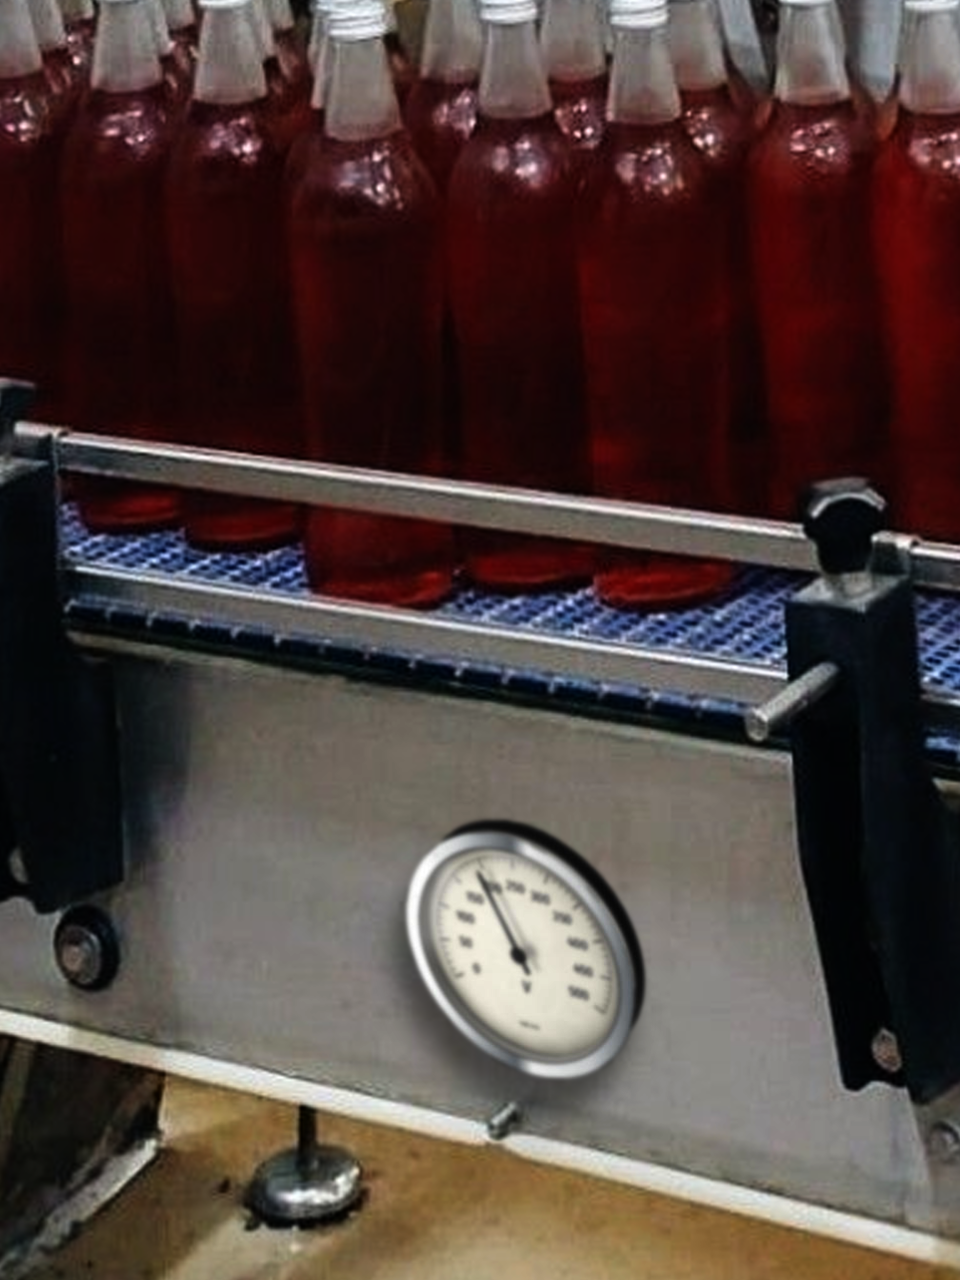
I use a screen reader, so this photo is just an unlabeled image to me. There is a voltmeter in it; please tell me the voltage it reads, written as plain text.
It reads 200 V
